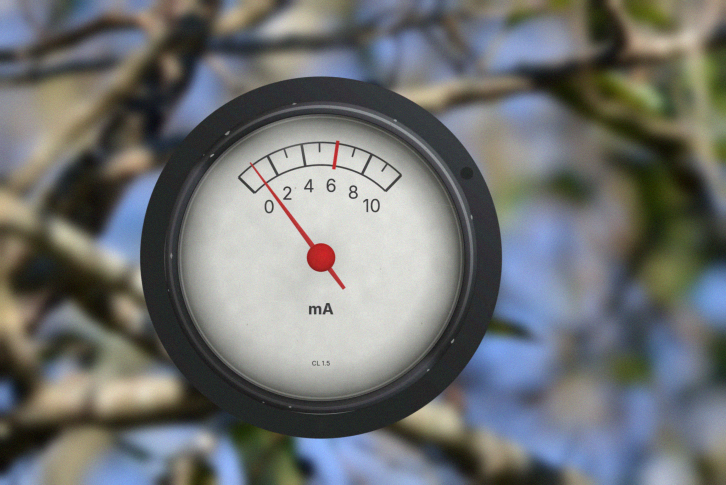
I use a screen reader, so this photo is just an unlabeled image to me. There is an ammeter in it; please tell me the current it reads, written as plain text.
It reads 1 mA
